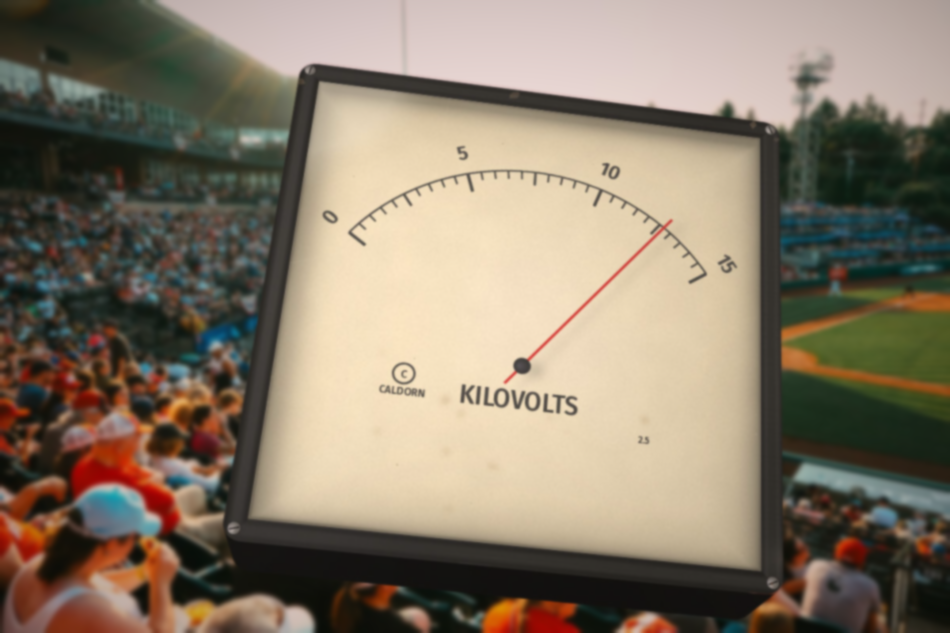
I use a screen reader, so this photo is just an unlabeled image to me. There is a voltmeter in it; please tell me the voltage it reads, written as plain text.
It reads 12.75 kV
